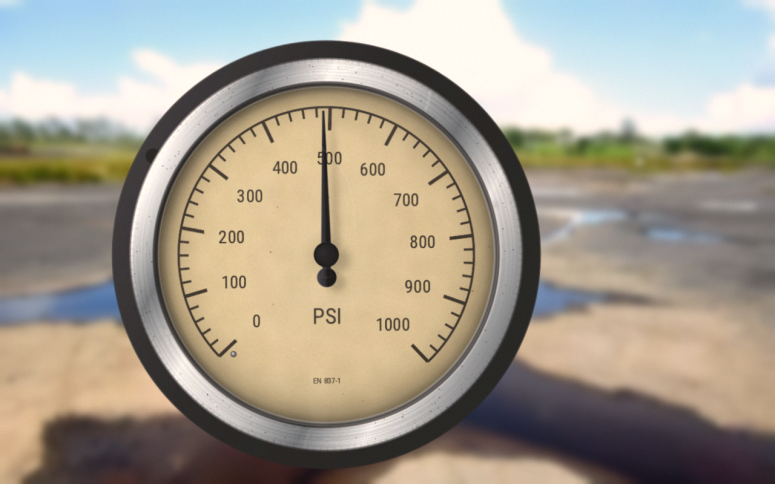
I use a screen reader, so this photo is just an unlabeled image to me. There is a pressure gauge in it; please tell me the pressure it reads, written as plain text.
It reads 490 psi
